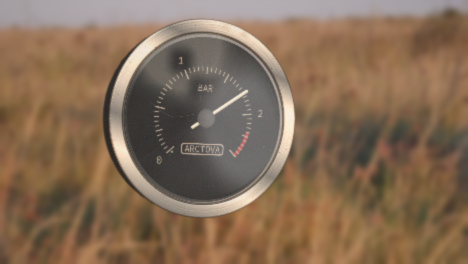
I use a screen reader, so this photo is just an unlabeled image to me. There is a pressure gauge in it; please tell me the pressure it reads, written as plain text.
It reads 1.75 bar
